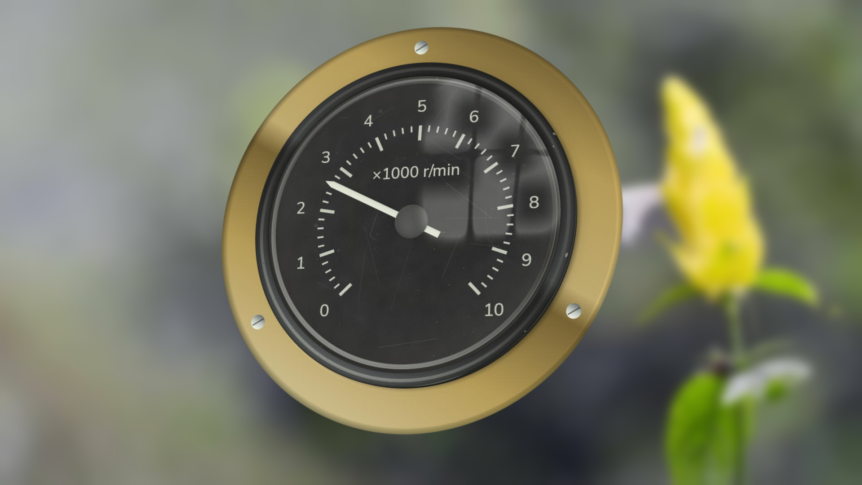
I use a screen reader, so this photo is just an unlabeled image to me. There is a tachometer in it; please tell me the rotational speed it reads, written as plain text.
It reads 2600 rpm
